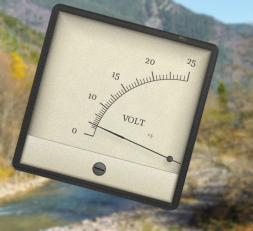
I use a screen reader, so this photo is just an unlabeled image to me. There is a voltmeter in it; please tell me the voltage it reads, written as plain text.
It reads 5 V
